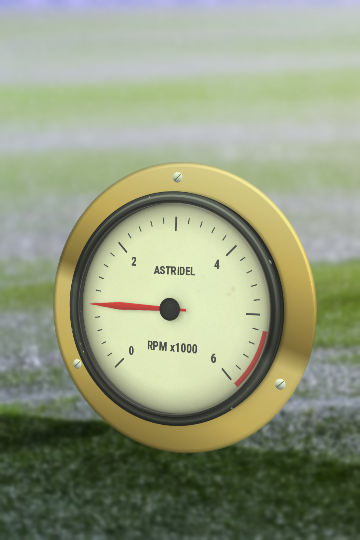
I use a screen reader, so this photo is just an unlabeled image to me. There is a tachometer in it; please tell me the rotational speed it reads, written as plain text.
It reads 1000 rpm
